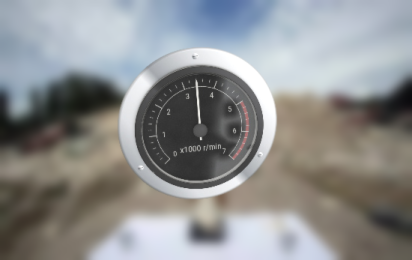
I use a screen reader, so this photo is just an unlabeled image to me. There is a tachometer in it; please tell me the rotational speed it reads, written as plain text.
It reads 3400 rpm
